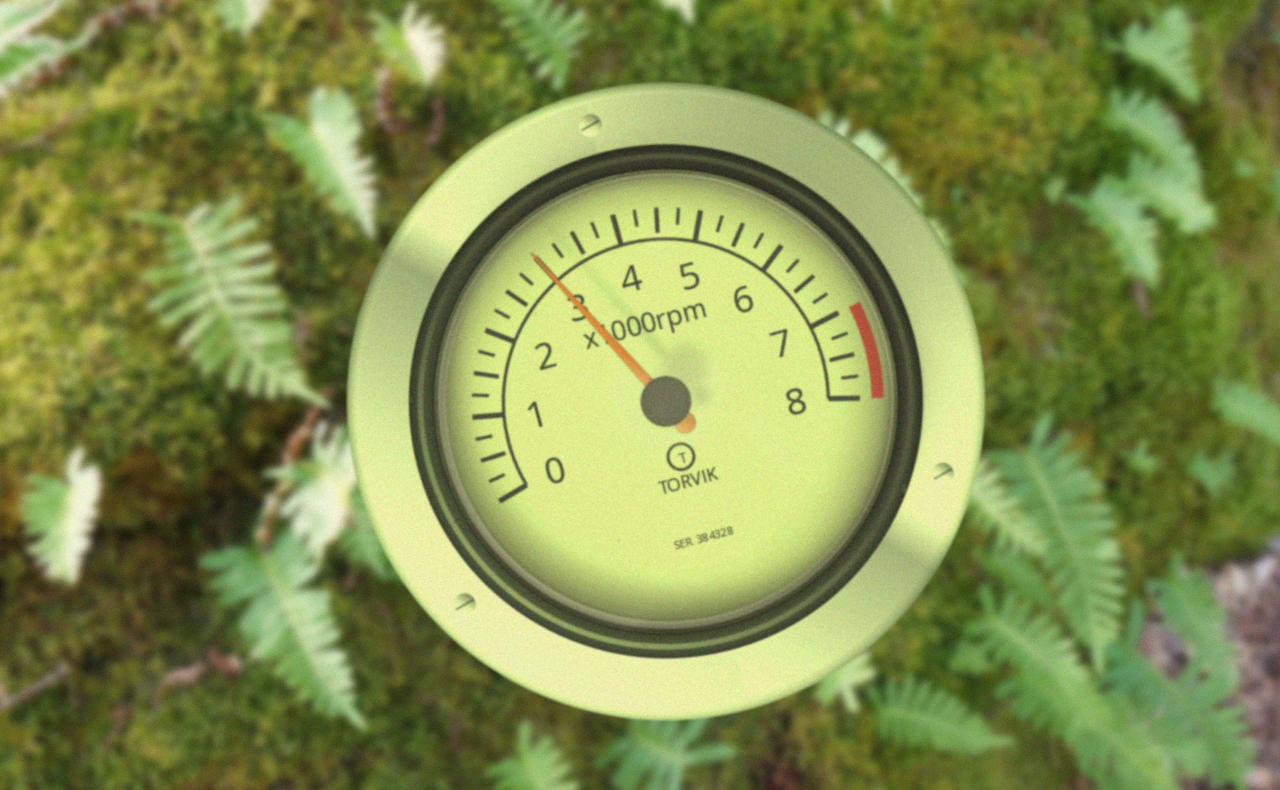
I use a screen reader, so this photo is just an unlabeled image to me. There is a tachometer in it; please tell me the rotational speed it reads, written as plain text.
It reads 3000 rpm
